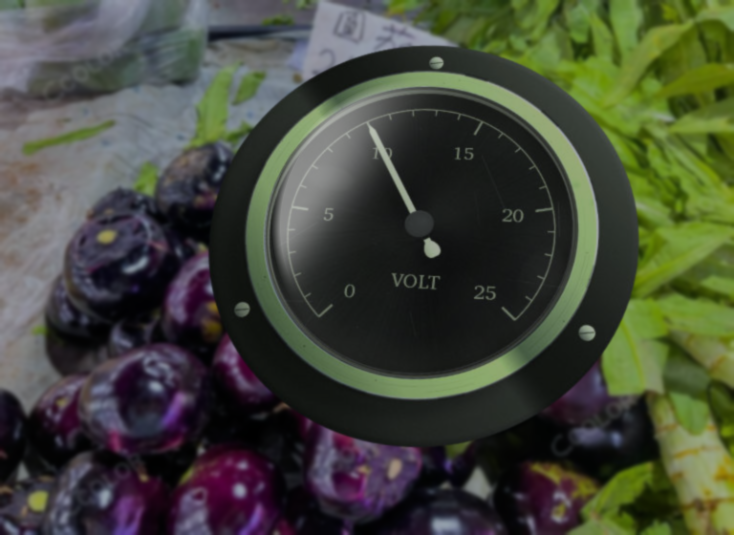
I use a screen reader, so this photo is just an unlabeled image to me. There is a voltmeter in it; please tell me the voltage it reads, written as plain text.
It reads 10 V
